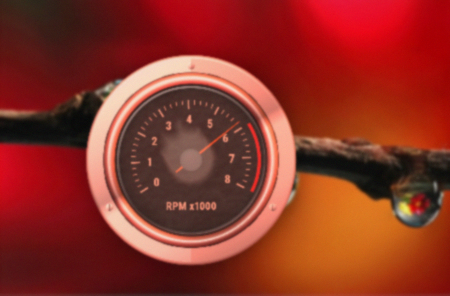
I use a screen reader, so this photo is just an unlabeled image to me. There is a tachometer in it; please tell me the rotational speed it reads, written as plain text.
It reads 5800 rpm
